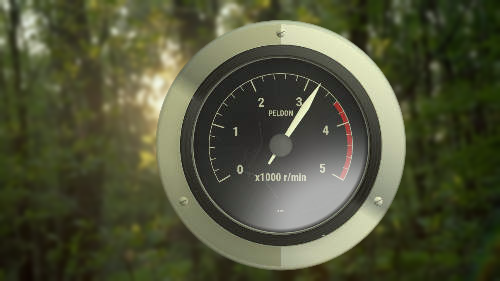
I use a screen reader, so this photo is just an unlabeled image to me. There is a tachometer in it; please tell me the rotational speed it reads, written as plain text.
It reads 3200 rpm
